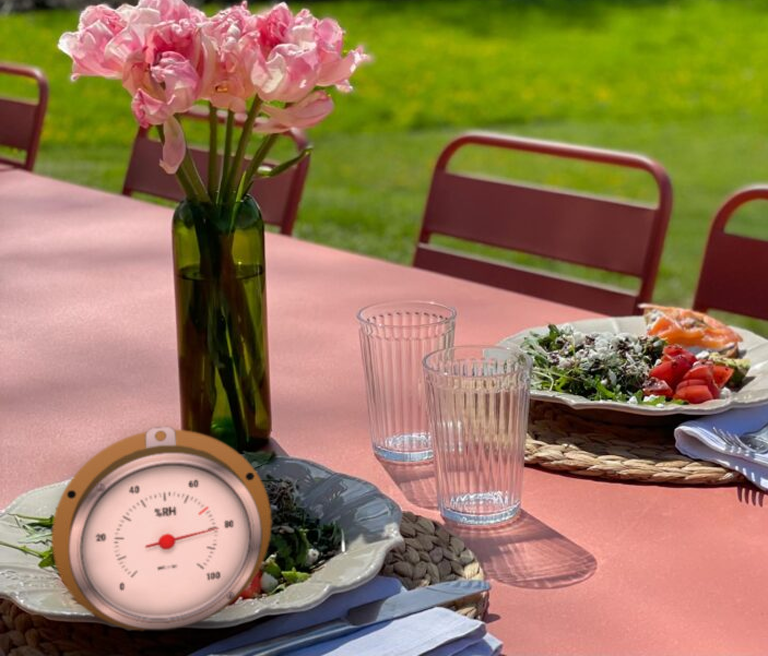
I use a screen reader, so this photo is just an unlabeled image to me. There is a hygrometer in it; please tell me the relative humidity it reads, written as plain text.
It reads 80 %
